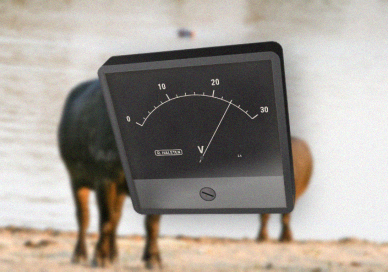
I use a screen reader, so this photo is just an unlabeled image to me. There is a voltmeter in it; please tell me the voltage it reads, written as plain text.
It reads 24 V
